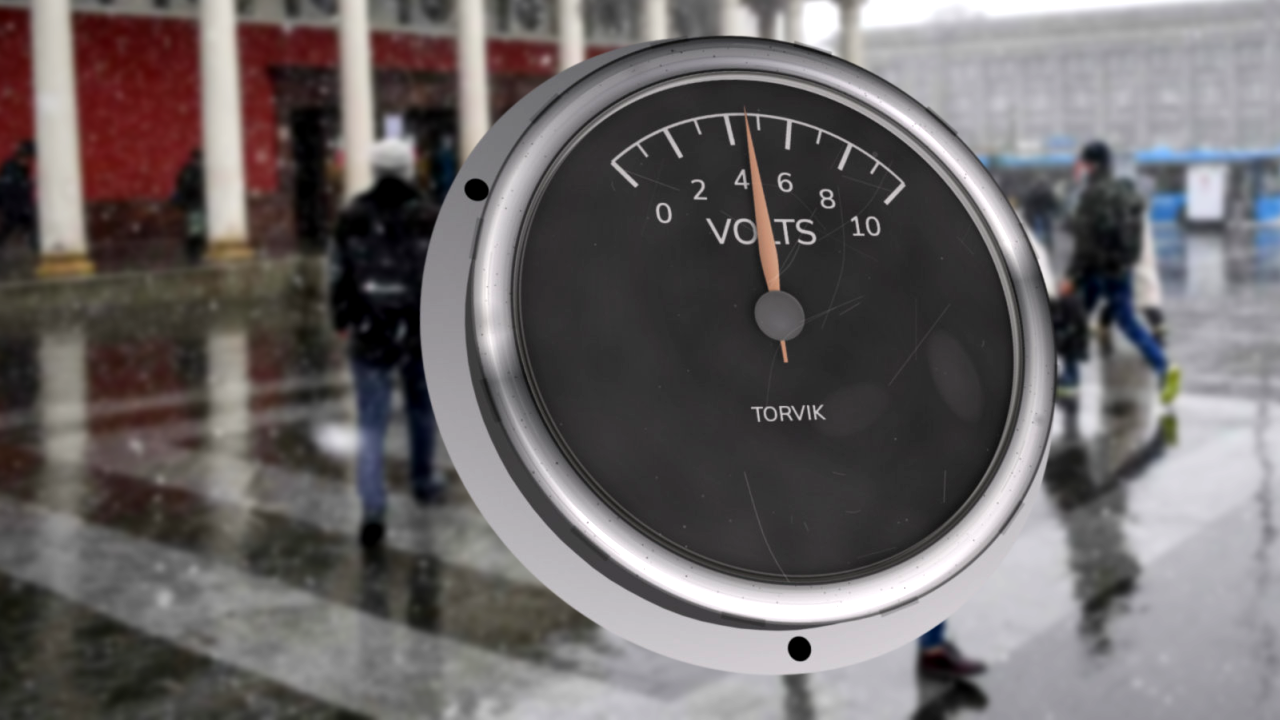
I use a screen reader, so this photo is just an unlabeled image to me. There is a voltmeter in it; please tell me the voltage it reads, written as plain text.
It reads 4.5 V
